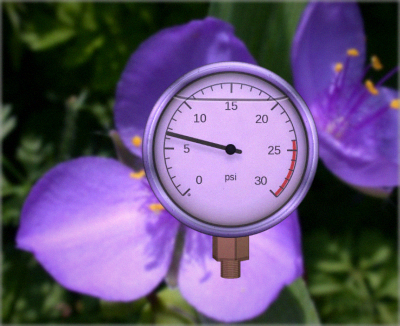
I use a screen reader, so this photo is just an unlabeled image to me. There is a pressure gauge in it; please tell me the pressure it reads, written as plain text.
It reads 6.5 psi
